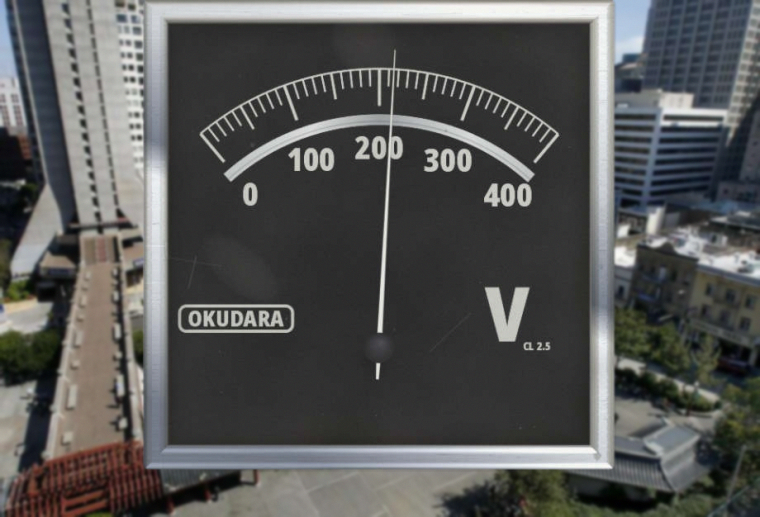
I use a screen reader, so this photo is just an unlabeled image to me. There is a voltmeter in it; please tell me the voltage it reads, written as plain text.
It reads 215 V
